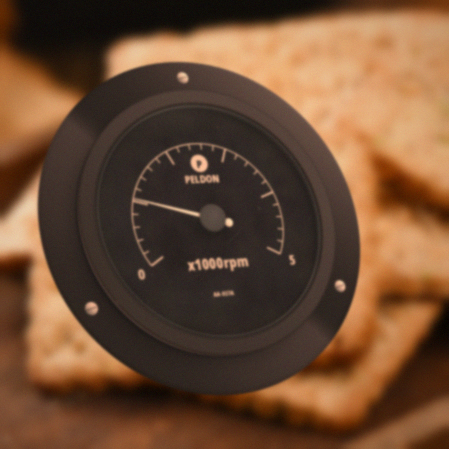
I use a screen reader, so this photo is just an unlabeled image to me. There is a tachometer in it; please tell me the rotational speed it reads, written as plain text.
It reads 1000 rpm
